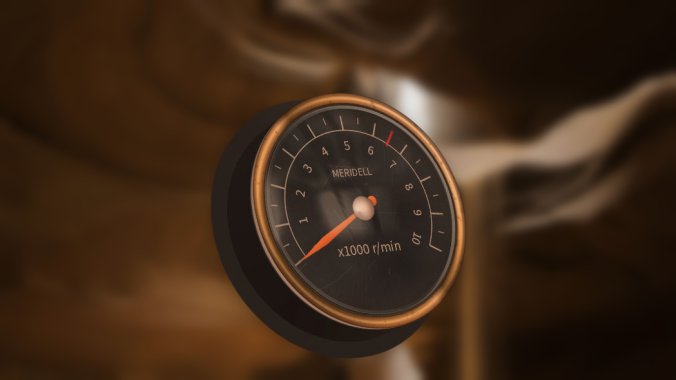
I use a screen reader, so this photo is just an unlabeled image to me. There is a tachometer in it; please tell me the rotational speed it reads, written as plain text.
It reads 0 rpm
